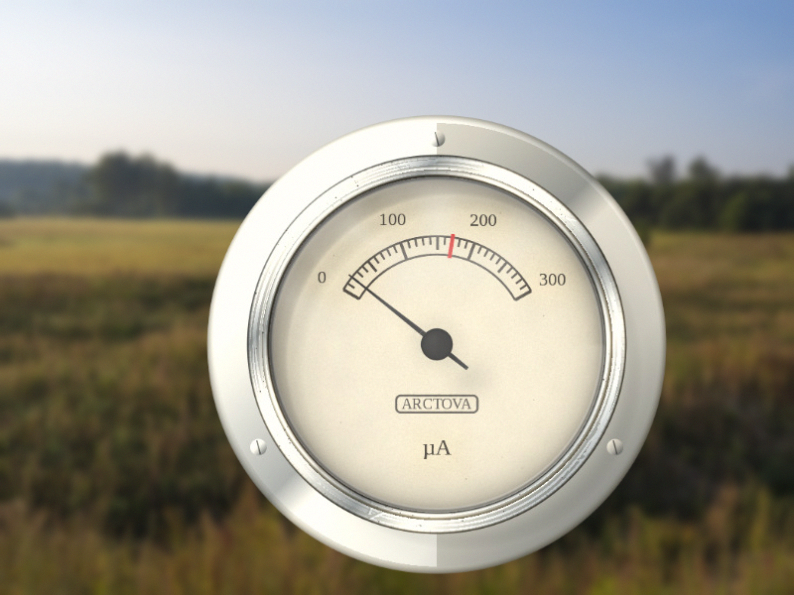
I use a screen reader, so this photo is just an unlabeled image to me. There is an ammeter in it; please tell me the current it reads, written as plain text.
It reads 20 µA
